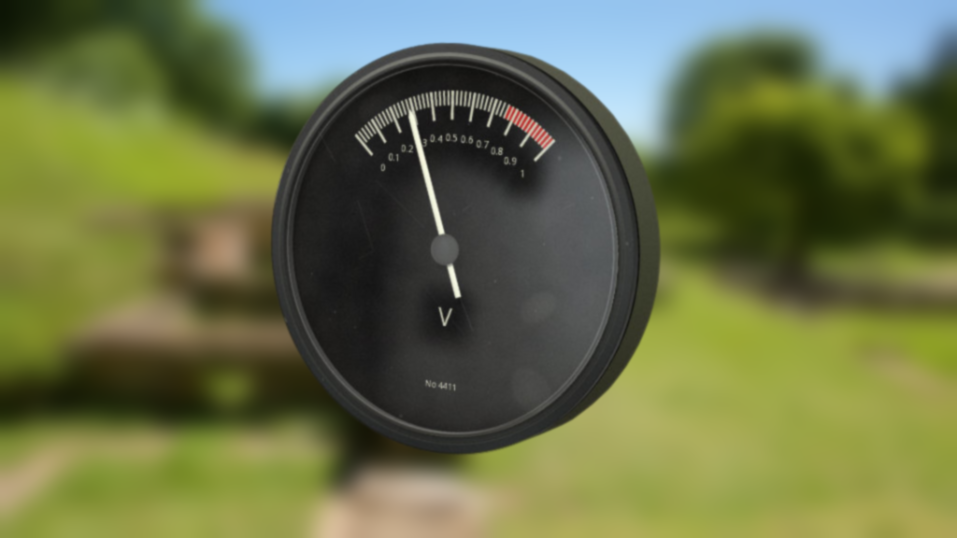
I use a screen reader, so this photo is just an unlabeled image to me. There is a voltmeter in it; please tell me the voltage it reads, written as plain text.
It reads 0.3 V
